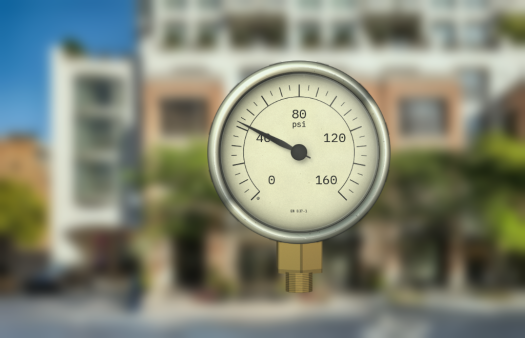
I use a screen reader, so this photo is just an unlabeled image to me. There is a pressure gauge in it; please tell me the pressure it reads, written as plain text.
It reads 42.5 psi
